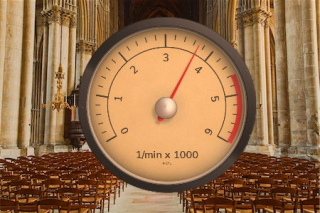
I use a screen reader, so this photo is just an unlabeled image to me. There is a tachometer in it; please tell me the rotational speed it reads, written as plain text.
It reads 3700 rpm
